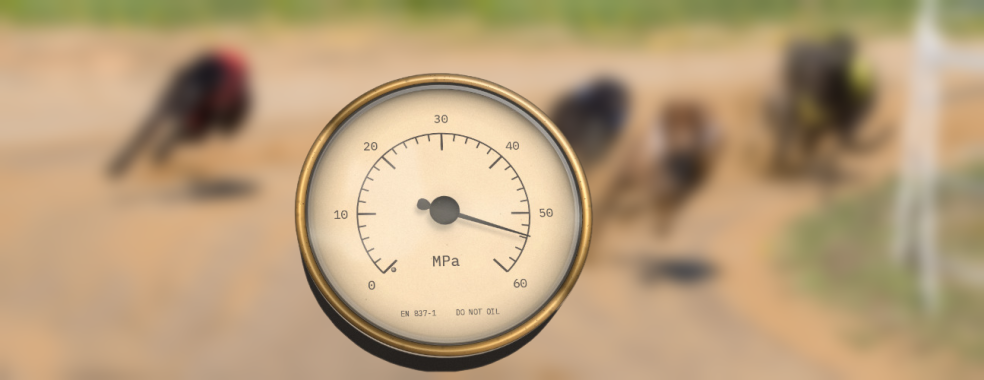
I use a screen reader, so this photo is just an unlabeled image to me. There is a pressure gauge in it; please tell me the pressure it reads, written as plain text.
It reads 54 MPa
